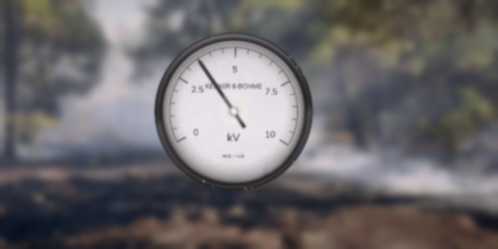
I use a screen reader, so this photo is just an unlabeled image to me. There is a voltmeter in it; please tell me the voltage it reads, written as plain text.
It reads 3.5 kV
